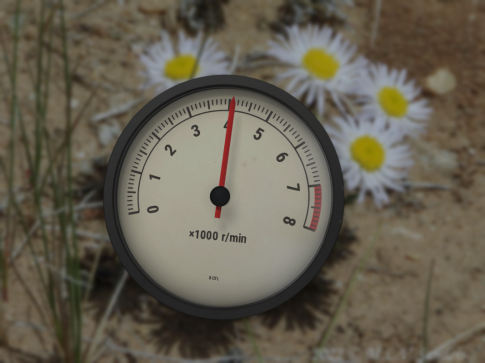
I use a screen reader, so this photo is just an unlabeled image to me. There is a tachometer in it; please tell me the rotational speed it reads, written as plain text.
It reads 4100 rpm
